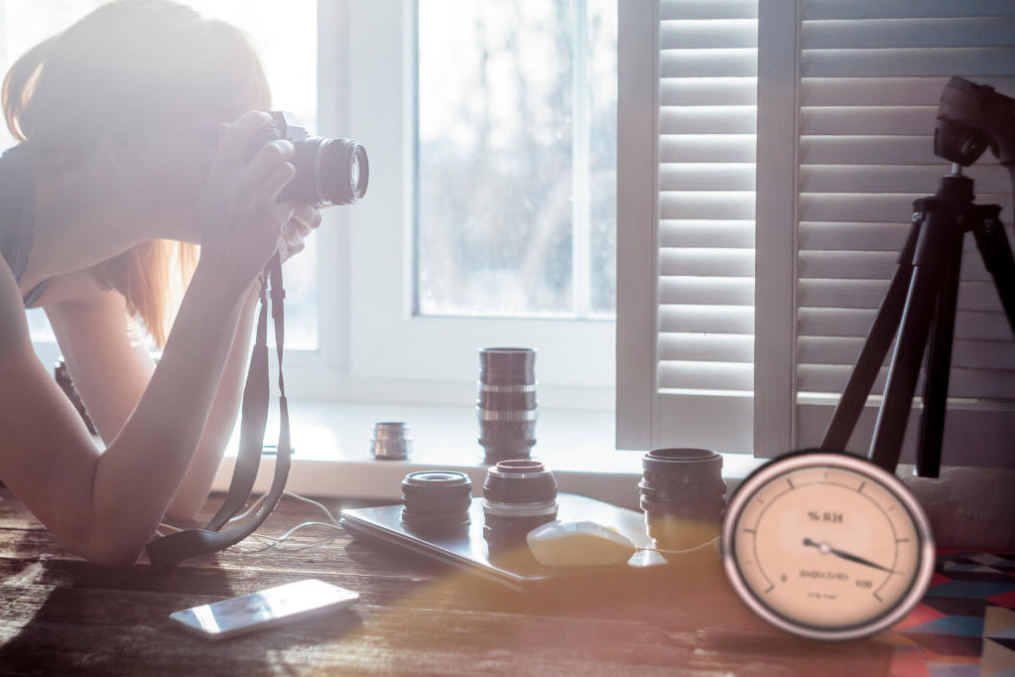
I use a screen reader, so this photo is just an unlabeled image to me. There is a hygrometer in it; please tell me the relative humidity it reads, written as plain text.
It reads 90 %
